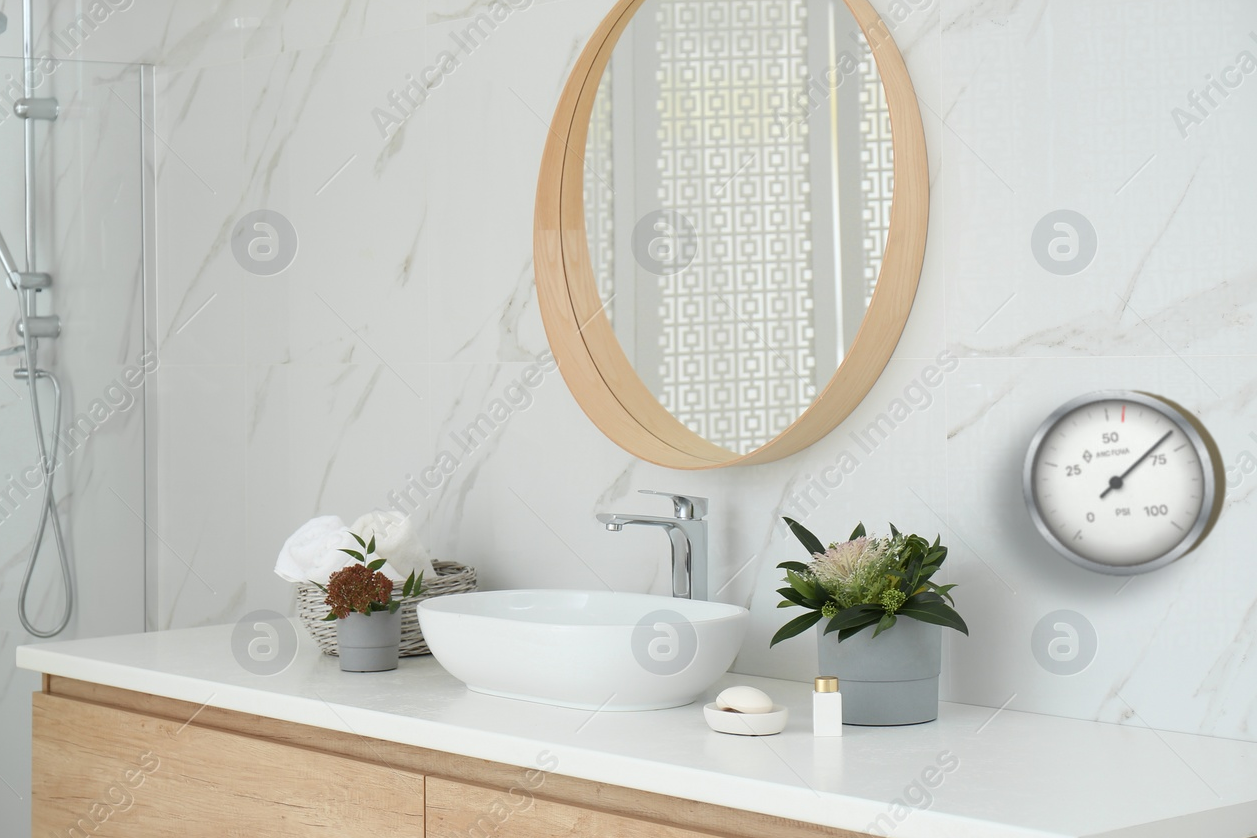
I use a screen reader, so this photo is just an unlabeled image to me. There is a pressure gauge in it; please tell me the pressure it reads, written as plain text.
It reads 70 psi
